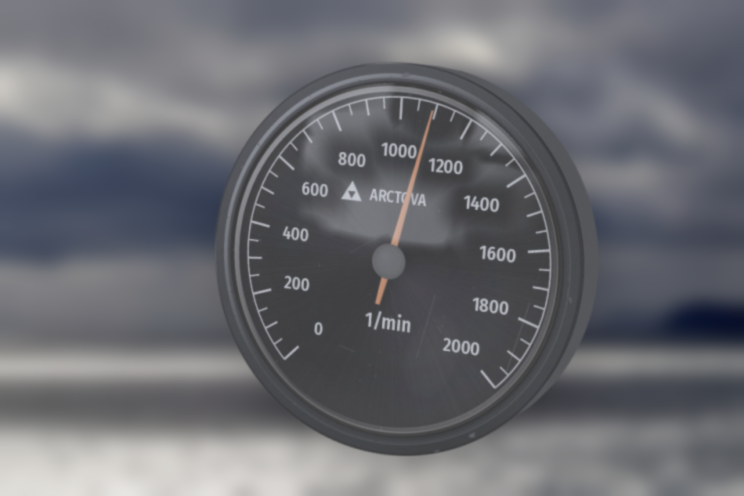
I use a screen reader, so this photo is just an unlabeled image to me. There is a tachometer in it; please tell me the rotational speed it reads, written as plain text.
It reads 1100 rpm
